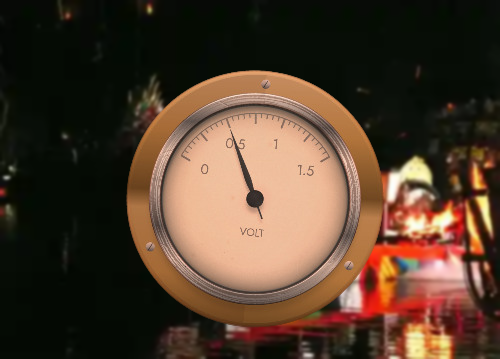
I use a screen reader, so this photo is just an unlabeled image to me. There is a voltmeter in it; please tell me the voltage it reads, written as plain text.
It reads 0.5 V
